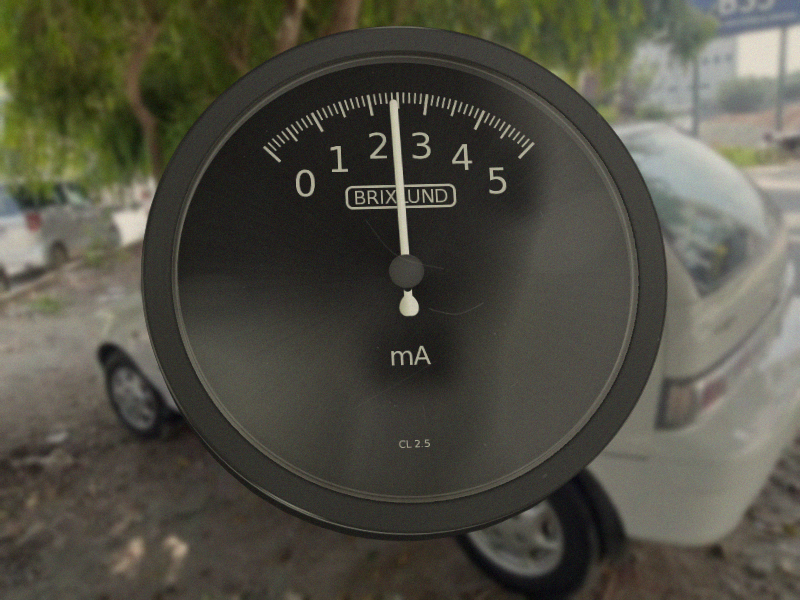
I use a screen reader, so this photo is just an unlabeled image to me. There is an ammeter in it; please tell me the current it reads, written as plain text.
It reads 2.4 mA
